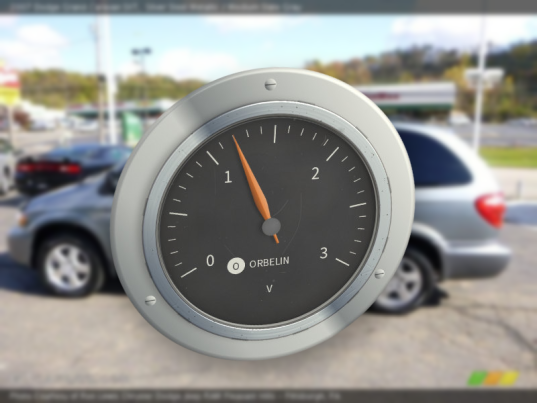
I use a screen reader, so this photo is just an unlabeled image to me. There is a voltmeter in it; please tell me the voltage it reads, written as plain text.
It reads 1.2 V
